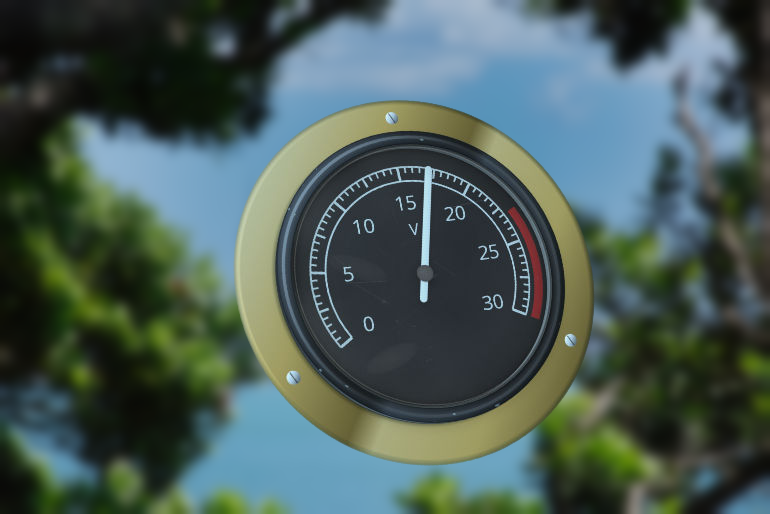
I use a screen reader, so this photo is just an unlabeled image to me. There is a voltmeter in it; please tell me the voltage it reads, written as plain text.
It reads 17 V
